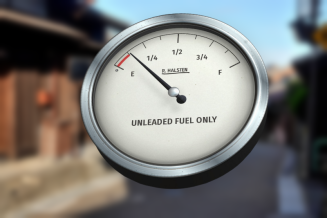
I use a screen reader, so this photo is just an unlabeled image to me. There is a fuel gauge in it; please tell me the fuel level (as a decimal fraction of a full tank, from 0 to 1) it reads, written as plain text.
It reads 0.125
